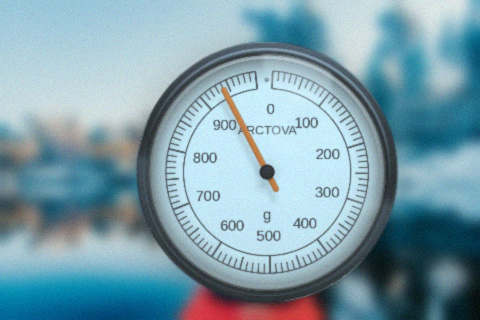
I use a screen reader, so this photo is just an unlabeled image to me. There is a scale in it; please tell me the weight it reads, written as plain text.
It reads 940 g
